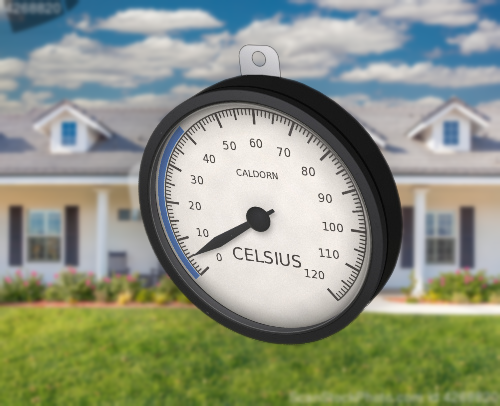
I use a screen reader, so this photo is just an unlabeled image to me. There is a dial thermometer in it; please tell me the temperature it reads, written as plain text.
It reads 5 °C
